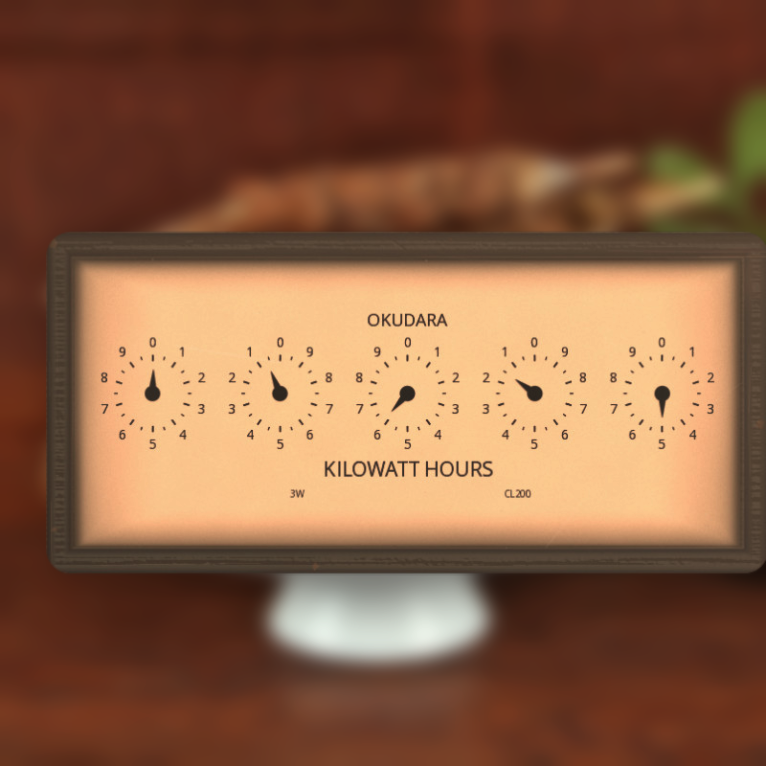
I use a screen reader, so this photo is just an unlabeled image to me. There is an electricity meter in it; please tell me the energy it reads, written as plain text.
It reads 615 kWh
